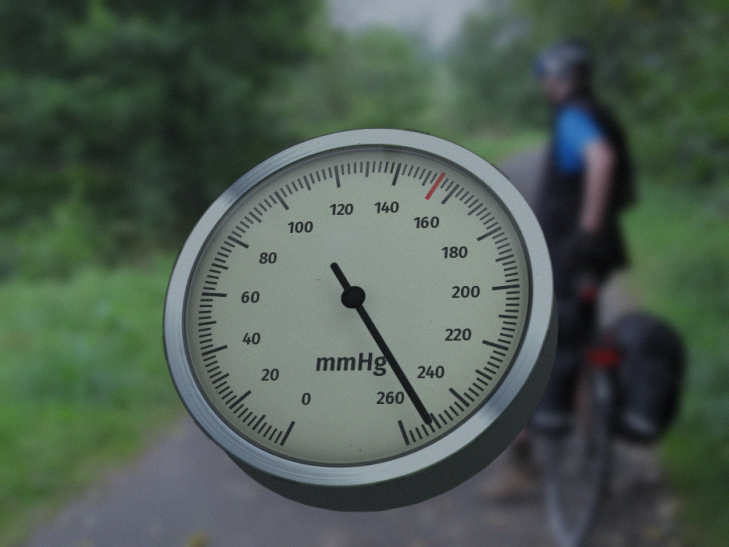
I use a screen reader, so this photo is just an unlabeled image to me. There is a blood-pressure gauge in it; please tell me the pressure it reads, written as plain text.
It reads 252 mmHg
